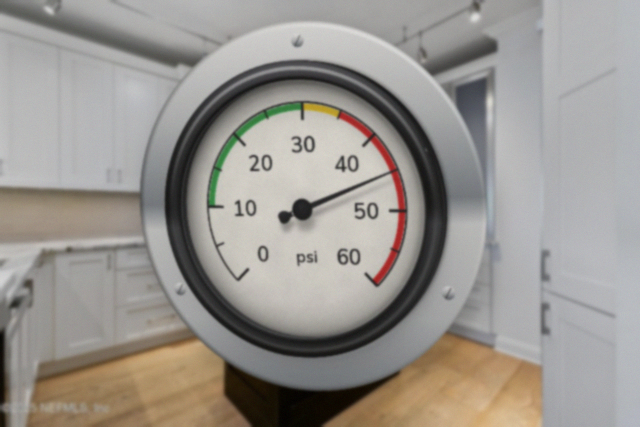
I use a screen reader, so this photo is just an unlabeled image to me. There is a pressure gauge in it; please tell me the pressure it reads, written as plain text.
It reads 45 psi
